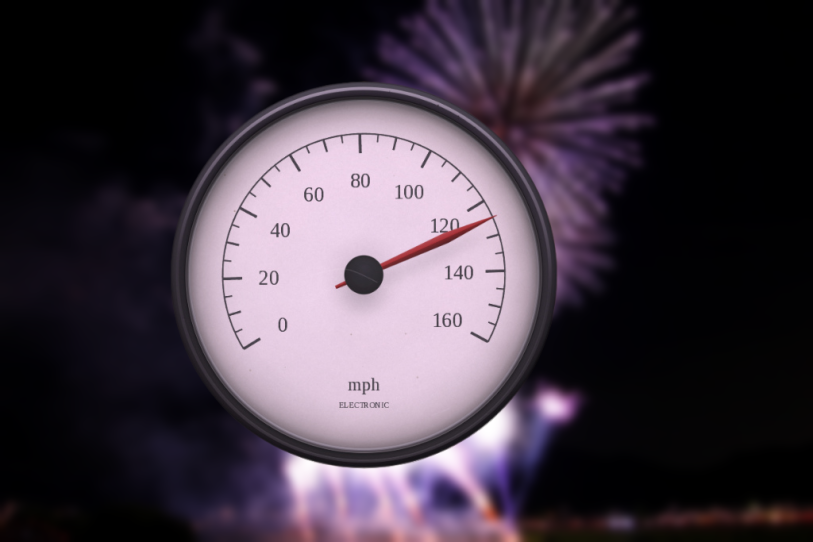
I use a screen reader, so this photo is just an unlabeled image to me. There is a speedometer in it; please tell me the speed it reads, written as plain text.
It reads 125 mph
